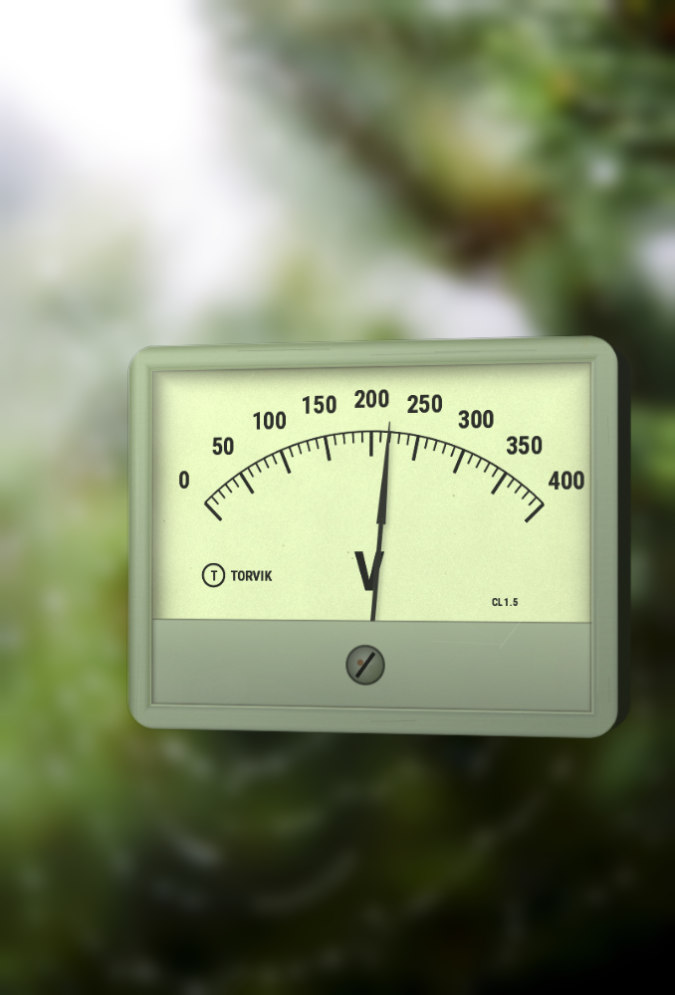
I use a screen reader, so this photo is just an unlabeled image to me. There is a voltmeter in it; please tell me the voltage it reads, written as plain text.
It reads 220 V
